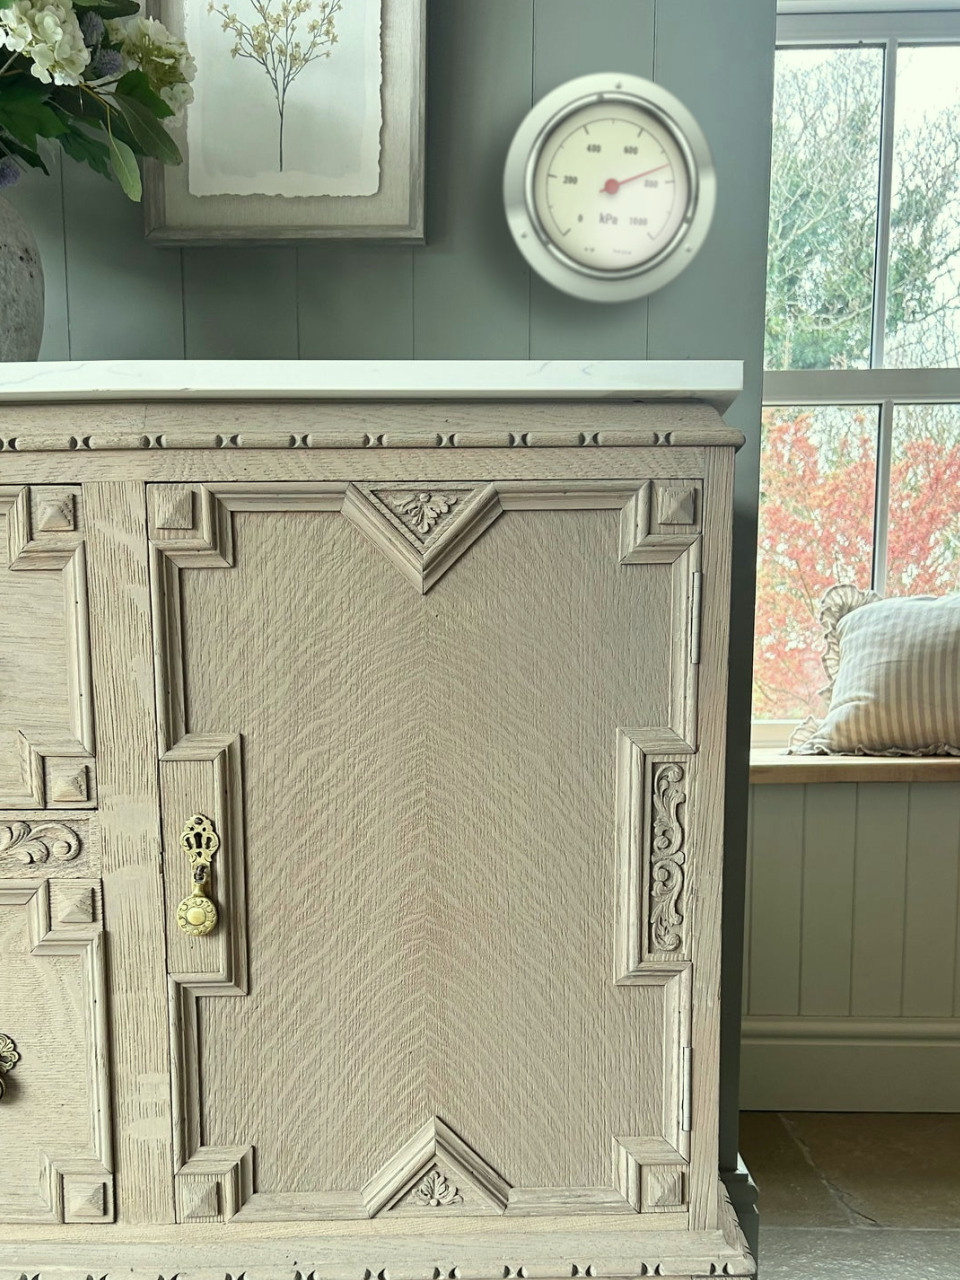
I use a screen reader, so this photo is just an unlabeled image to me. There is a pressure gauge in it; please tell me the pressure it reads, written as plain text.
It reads 750 kPa
